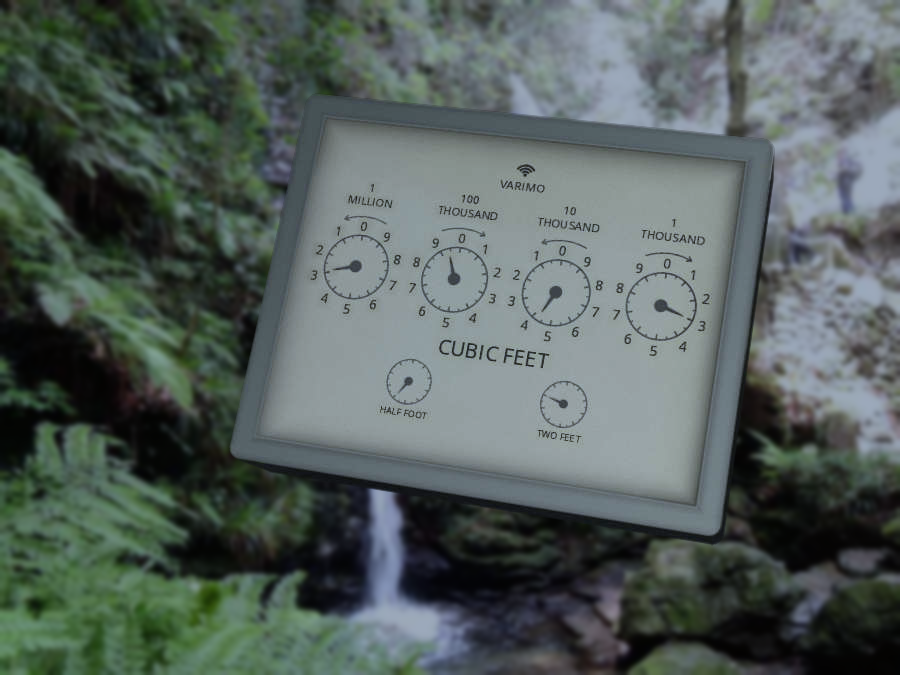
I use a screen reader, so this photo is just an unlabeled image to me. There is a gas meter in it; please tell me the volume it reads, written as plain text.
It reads 294300 ft³
